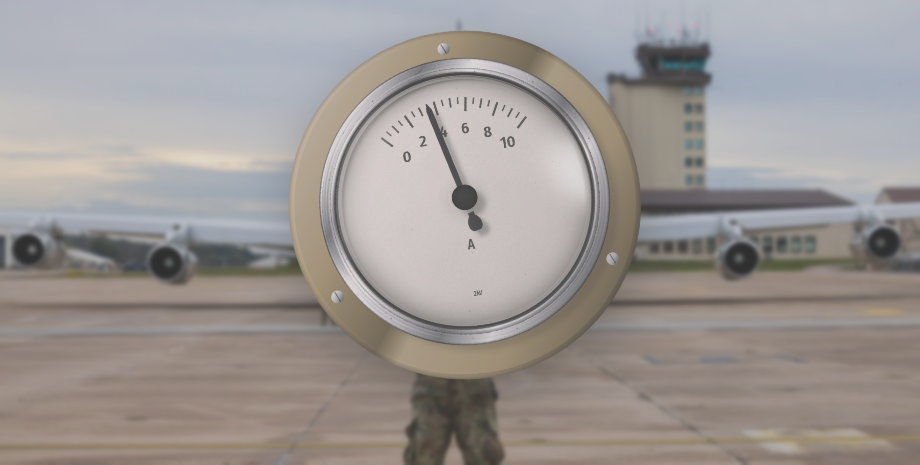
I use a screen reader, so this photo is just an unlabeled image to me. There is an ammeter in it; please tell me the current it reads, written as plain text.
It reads 3.5 A
